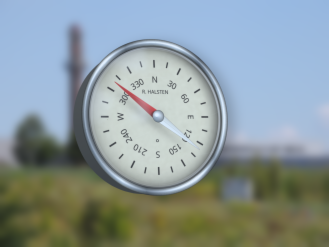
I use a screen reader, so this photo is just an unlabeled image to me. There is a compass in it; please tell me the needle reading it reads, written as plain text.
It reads 307.5 °
